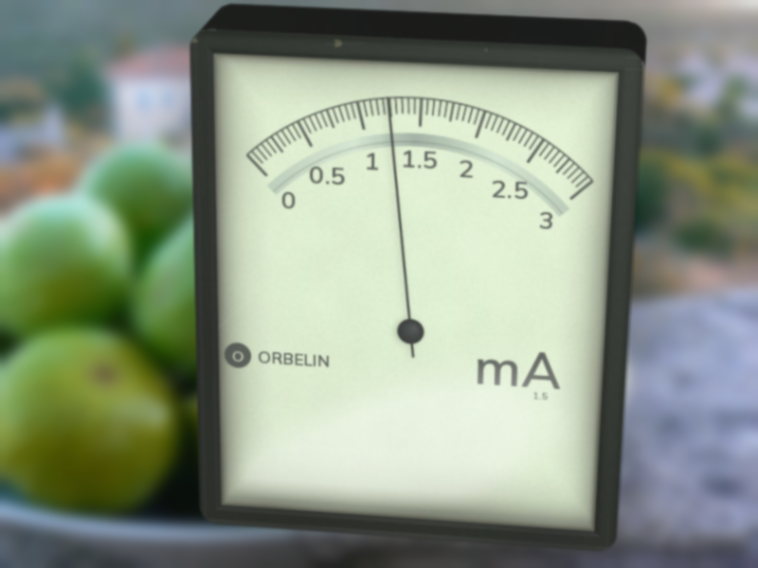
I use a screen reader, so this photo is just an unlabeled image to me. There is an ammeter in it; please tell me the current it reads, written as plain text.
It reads 1.25 mA
